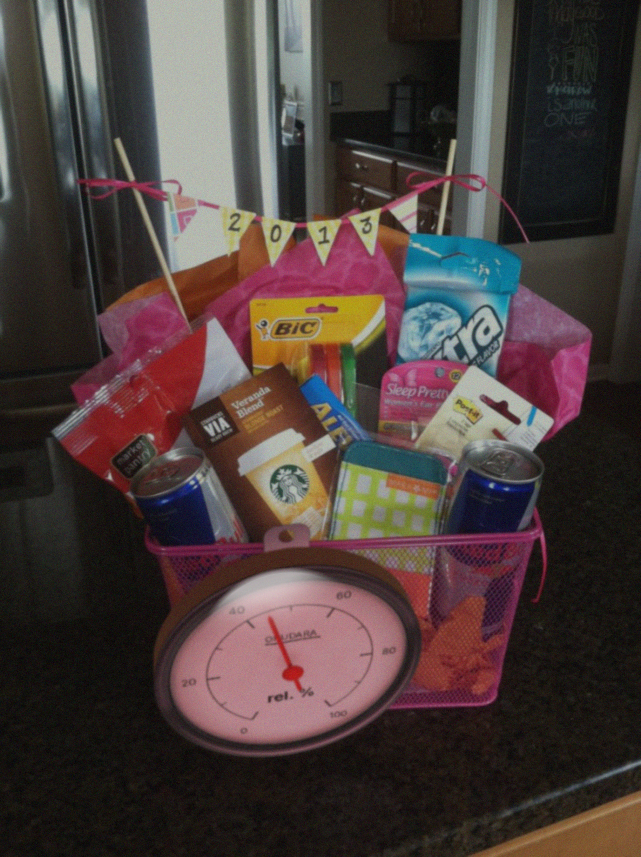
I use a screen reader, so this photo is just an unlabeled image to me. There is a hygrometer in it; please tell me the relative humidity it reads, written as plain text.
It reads 45 %
